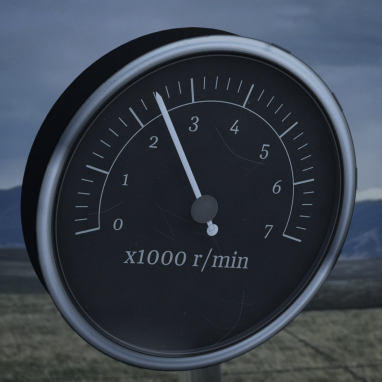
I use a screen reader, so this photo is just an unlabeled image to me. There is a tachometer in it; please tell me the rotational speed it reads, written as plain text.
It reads 2400 rpm
